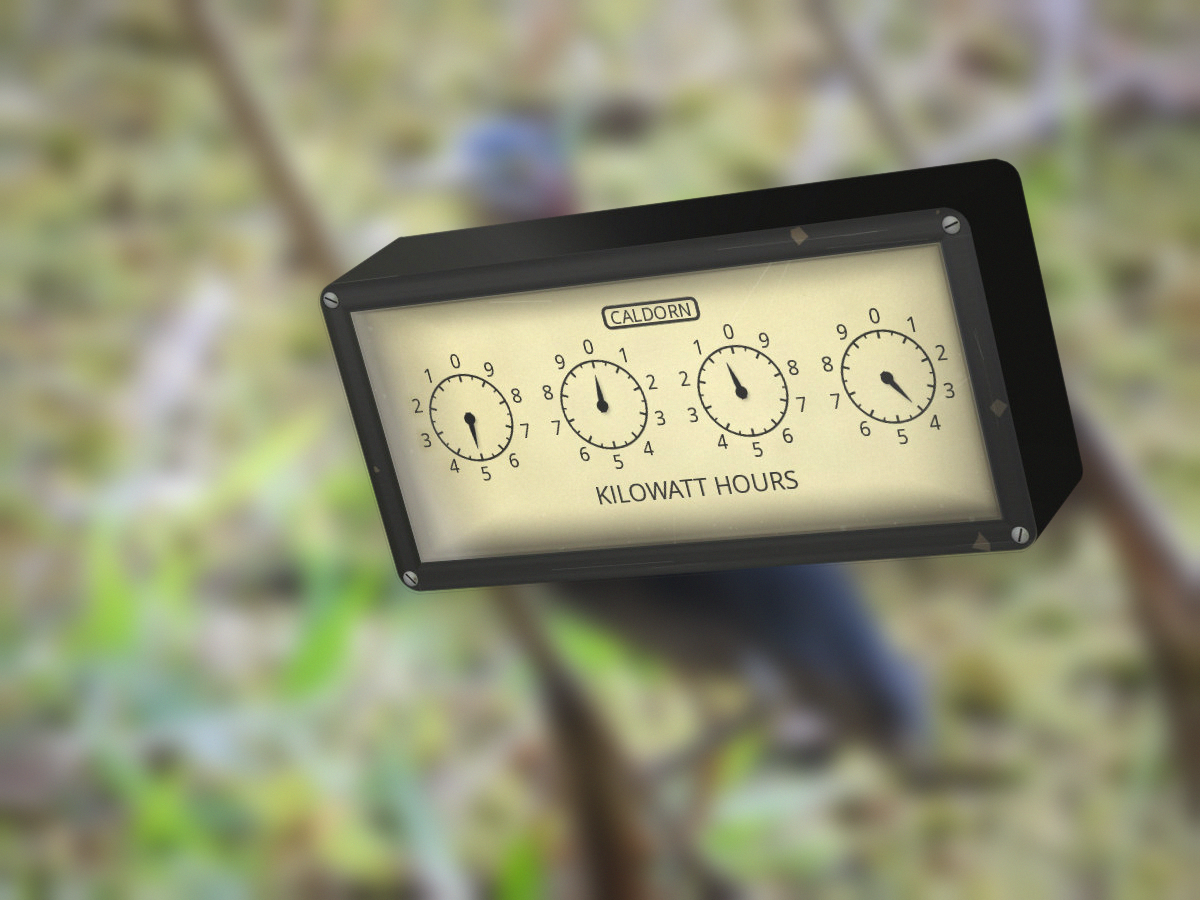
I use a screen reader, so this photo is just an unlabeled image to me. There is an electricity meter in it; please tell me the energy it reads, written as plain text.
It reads 5004 kWh
